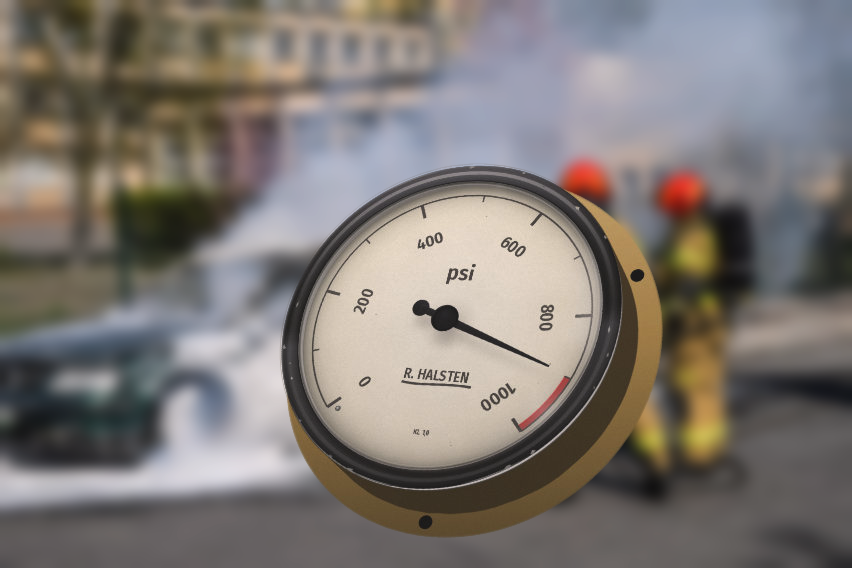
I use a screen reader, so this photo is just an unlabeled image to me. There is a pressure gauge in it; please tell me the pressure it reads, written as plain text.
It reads 900 psi
